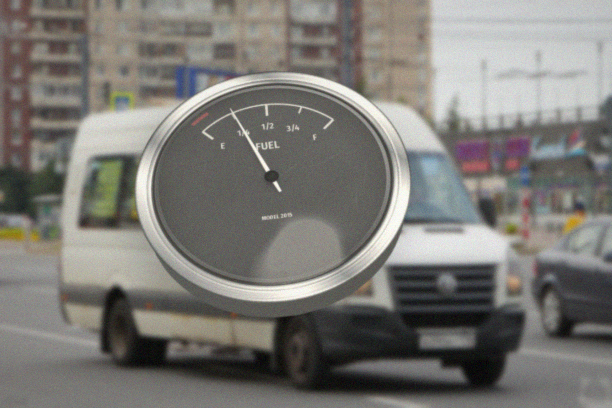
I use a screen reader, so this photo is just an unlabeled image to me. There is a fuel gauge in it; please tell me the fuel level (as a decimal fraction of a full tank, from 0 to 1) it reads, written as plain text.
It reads 0.25
